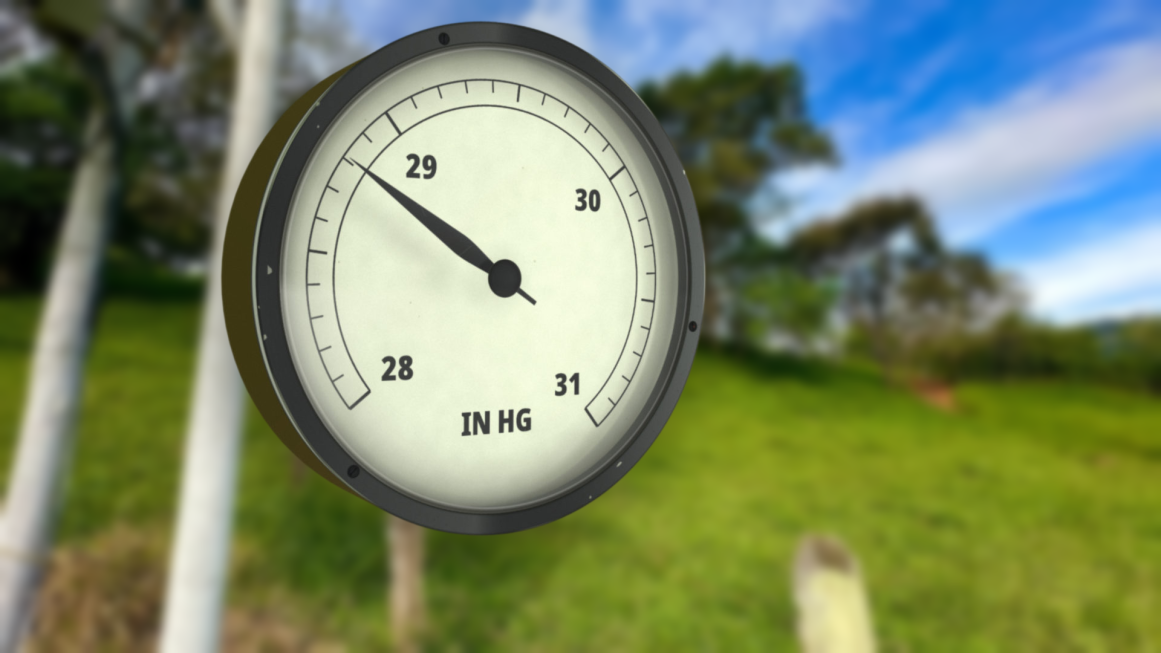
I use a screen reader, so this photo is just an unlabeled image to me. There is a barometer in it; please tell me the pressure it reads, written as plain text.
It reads 28.8 inHg
